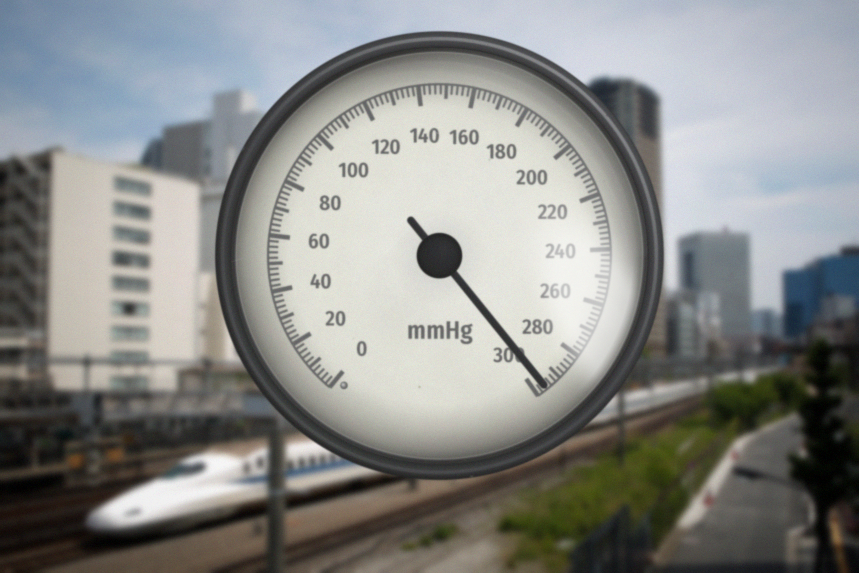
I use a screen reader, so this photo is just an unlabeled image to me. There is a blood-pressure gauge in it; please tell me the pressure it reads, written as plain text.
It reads 296 mmHg
